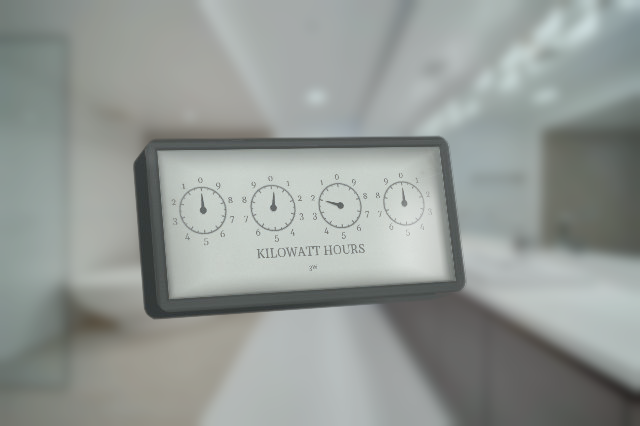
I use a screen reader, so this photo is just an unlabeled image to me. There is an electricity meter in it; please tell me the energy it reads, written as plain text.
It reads 20 kWh
